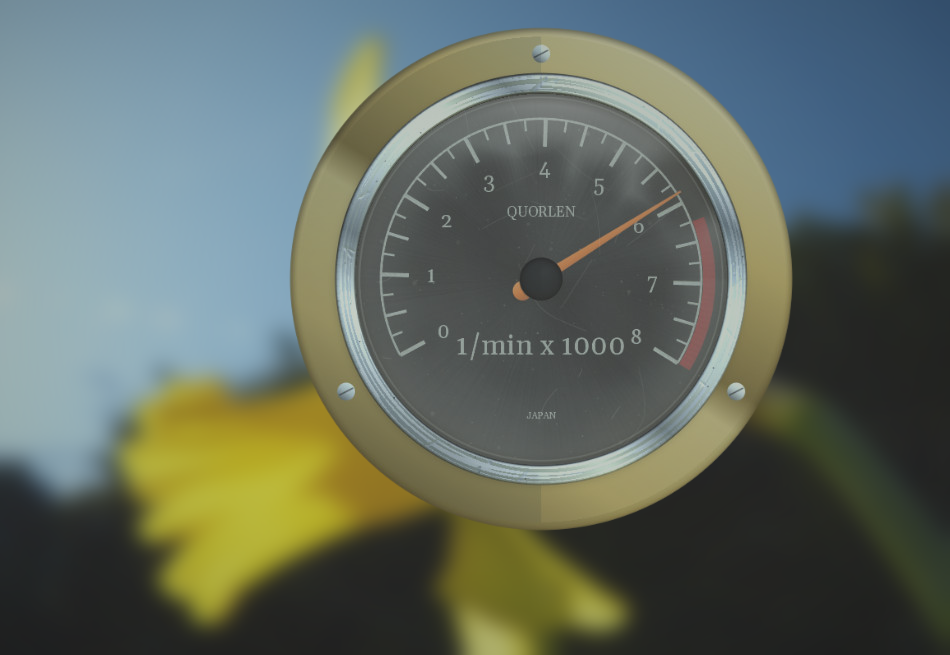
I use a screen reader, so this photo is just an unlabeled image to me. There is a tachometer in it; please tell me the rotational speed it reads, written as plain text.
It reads 5875 rpm
